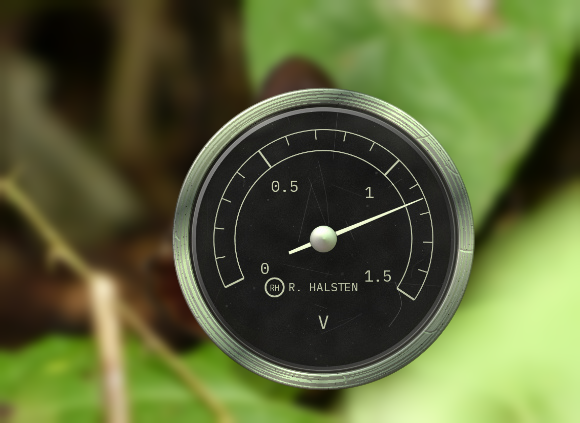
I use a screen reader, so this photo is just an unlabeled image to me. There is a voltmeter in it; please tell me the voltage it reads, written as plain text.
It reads 1.15 V
